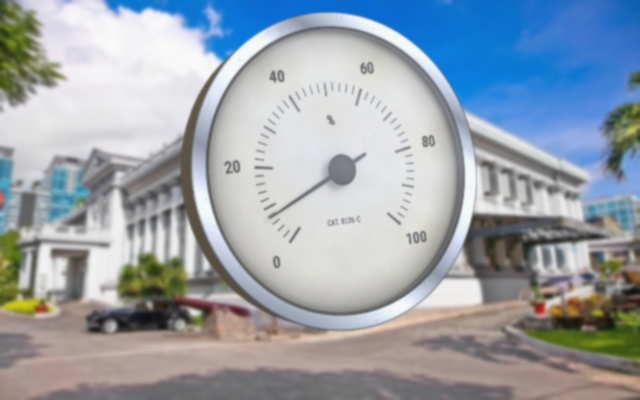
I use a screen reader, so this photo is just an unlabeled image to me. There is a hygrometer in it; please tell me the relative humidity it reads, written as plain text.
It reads 8 %
